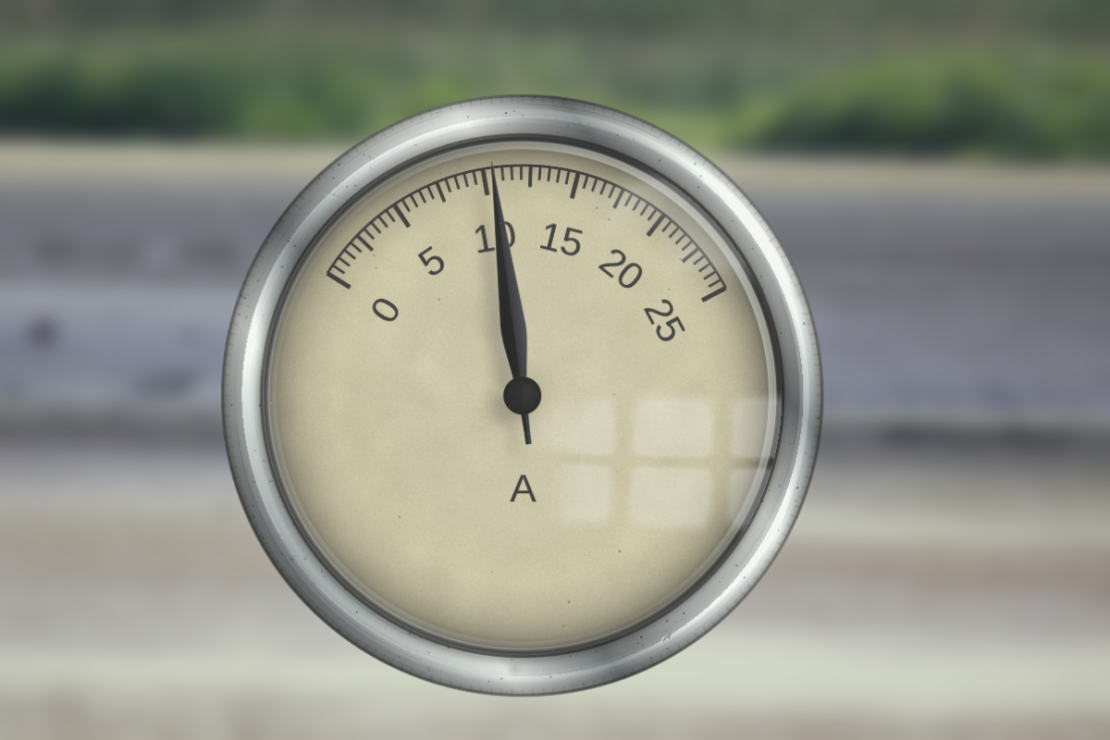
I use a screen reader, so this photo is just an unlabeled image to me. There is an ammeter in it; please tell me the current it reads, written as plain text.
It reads 10.5 A
